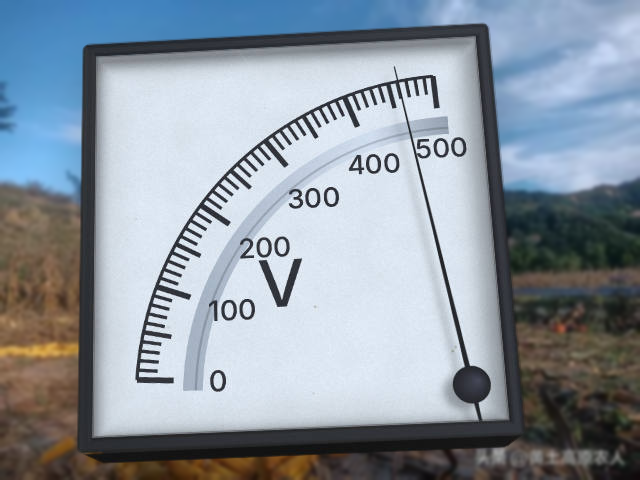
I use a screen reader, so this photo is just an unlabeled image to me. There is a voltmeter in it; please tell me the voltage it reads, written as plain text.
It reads 460 V
